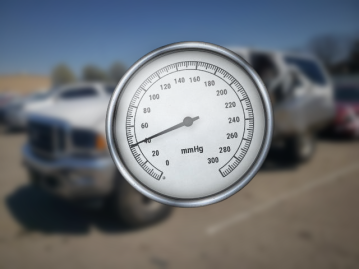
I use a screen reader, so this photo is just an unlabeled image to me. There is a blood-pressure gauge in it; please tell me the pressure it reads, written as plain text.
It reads 40 mmHg
